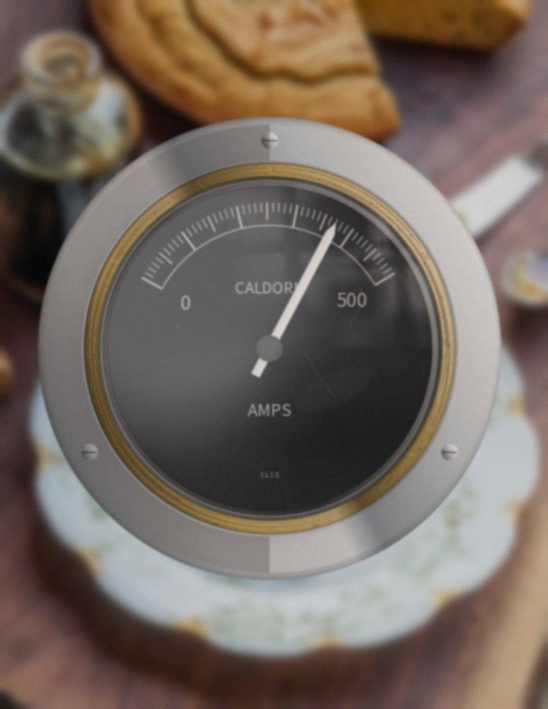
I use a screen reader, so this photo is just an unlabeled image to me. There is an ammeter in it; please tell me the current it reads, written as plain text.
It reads 370 A
